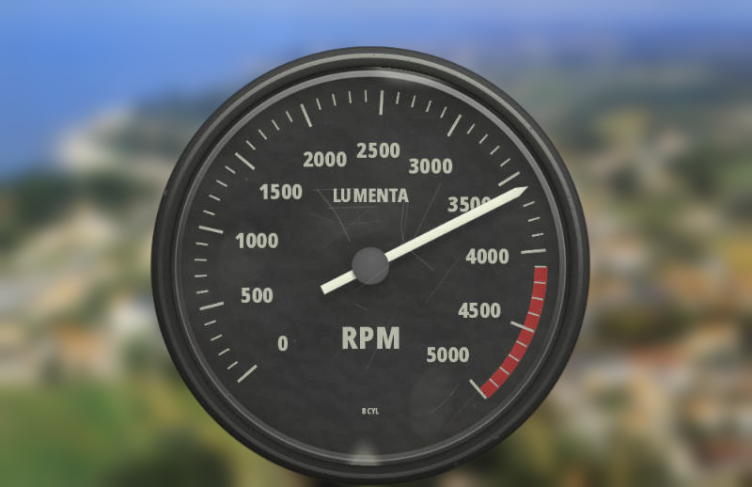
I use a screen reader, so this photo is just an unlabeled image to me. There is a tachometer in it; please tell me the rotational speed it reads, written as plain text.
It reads 3600 rpm
